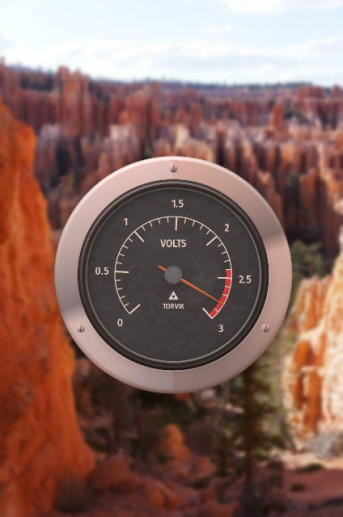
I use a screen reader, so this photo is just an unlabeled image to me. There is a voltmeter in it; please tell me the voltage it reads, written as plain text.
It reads 2.8 V
